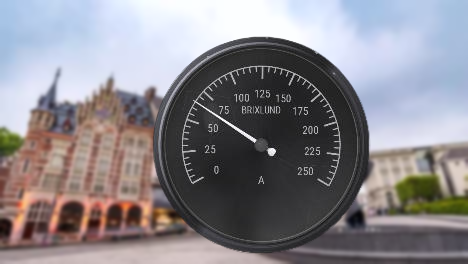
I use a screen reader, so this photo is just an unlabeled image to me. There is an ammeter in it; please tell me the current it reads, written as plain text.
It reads 65 A
